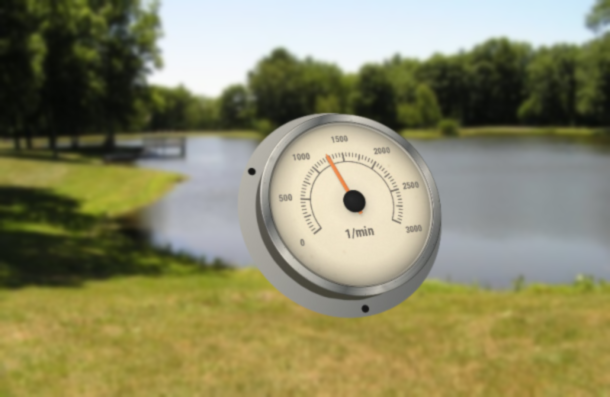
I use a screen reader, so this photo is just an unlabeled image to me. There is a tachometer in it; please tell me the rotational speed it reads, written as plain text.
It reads 1250 rpm
